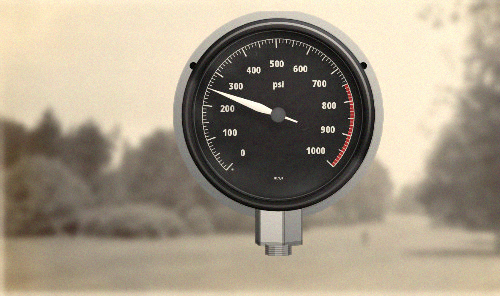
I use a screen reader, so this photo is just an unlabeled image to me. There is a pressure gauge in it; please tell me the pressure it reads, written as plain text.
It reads 250 psi
